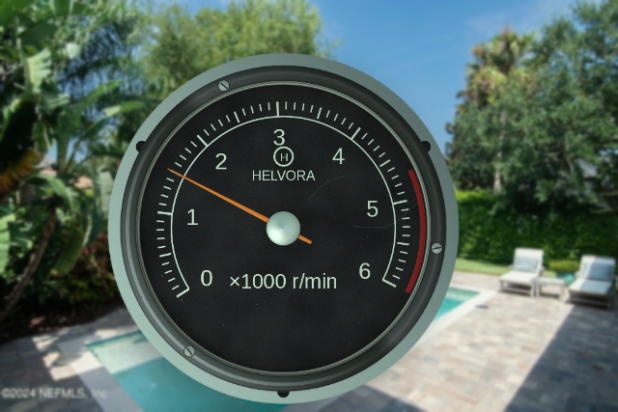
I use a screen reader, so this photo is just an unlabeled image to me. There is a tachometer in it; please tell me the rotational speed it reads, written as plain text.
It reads 1500 rpm
